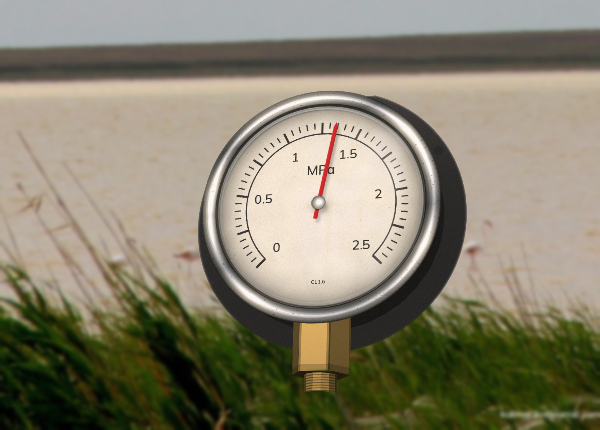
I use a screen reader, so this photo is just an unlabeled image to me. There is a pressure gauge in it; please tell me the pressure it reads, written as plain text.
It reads 1.35 MPa
